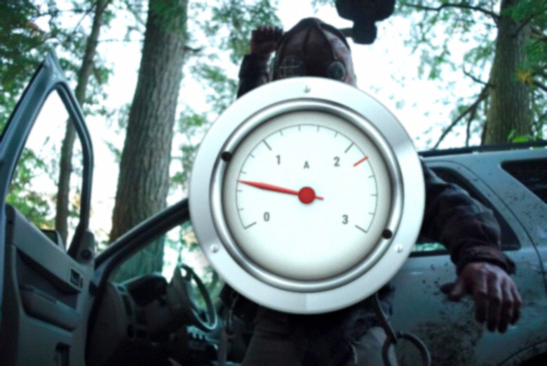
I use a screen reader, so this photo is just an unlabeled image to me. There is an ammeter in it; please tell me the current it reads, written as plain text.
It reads 0.5 A
